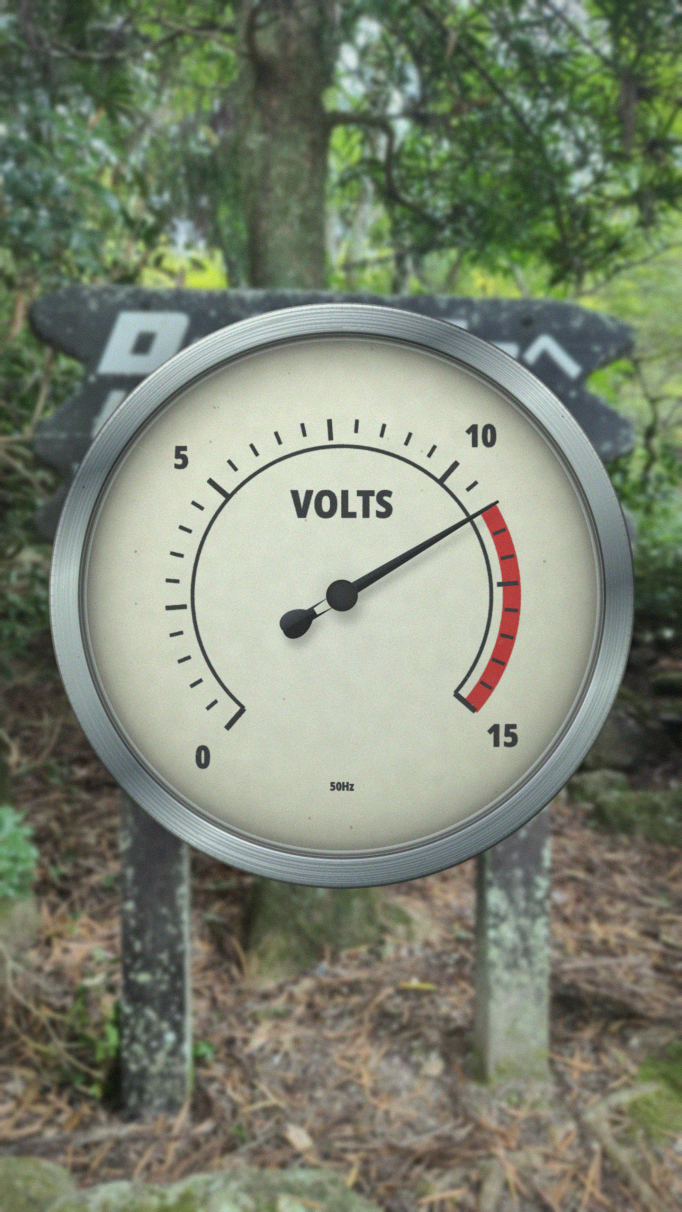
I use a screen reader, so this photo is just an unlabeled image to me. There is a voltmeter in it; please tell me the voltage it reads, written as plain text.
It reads 11 V
